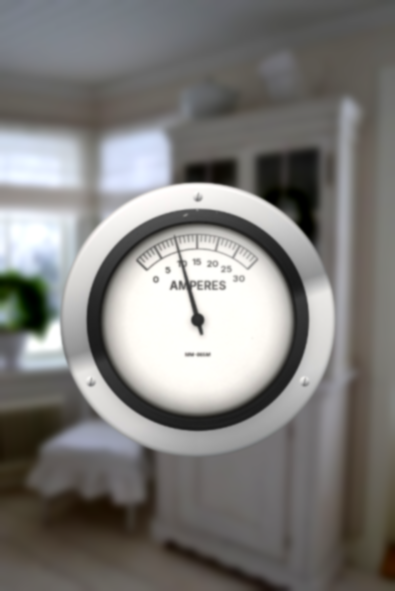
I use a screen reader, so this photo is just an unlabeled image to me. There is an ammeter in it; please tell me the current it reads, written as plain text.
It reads 10 A
